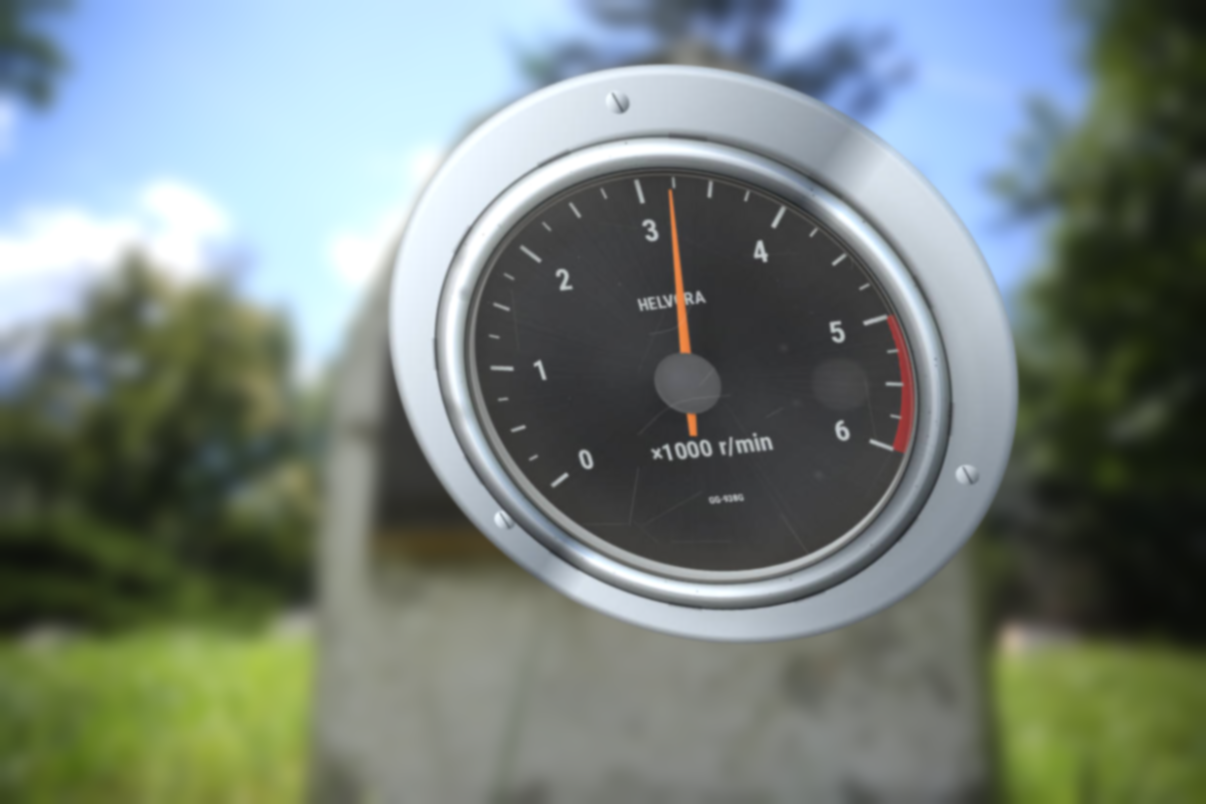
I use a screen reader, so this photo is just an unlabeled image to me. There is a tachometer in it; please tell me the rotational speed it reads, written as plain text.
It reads 3250 rpm
